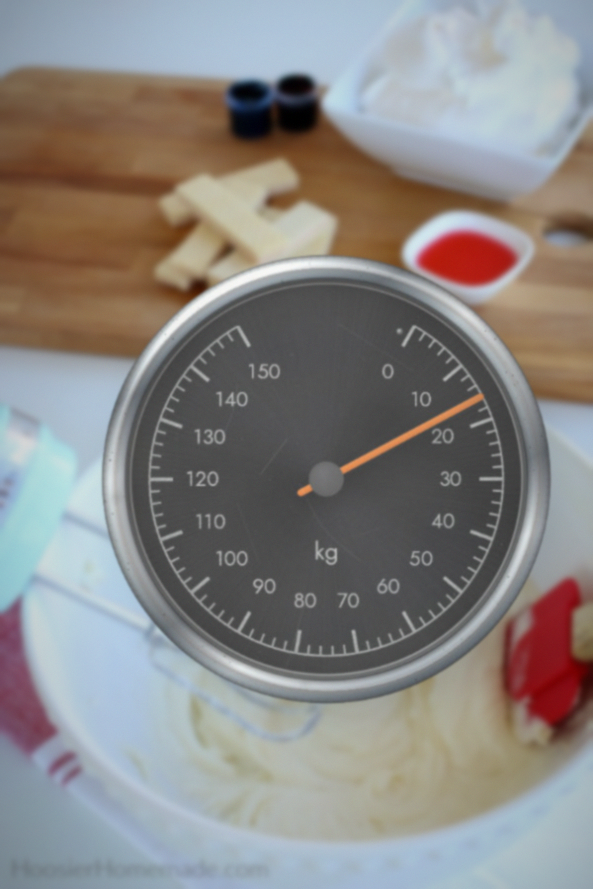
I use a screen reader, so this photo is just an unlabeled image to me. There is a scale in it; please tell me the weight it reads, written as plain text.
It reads 16 kg
